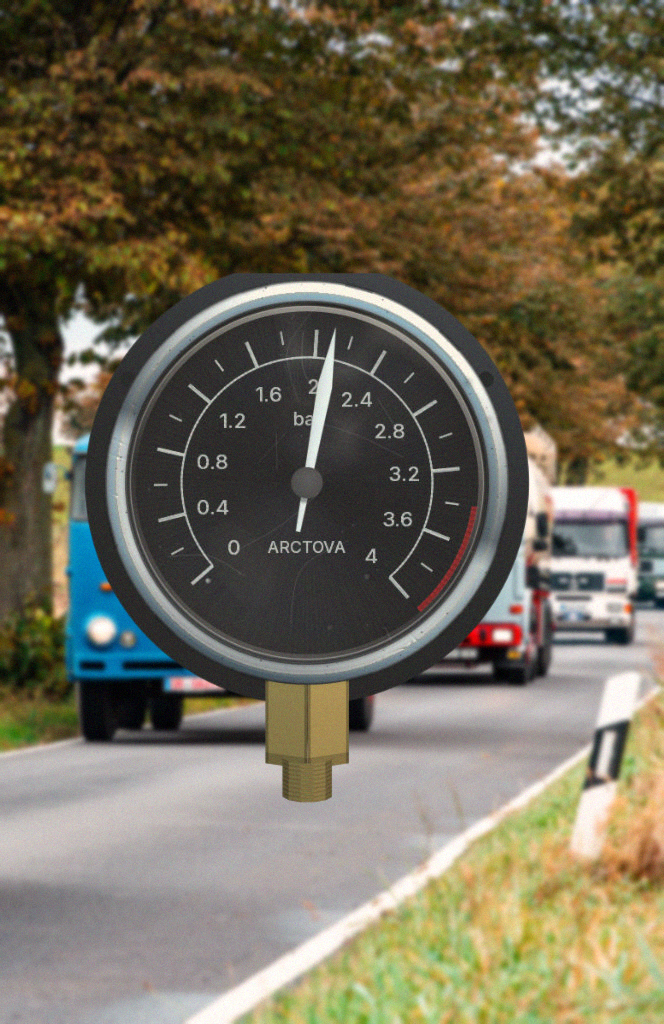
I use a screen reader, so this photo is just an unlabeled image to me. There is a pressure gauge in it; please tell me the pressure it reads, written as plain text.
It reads 2.1 bar
